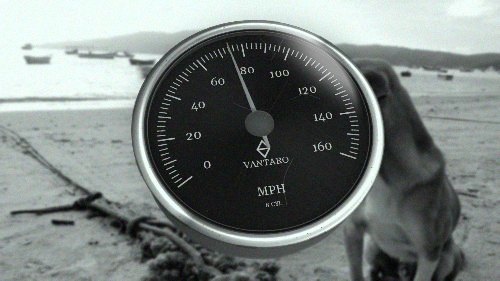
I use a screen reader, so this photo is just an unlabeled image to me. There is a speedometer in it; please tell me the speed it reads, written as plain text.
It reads 74 mph
